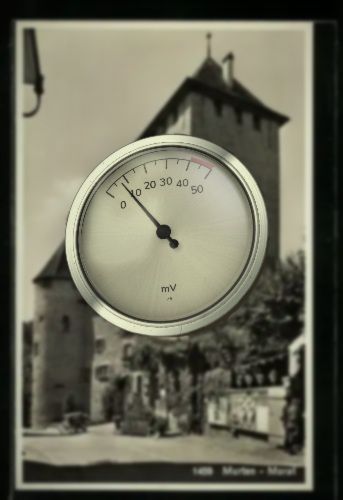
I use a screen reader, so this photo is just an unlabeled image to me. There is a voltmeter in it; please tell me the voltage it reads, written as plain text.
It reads 7.5 mV
